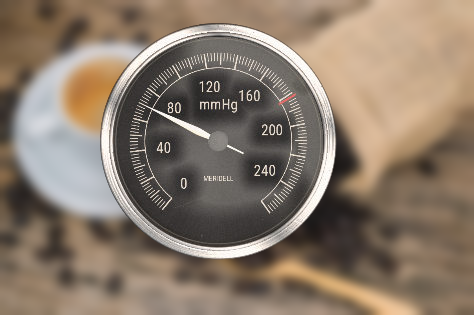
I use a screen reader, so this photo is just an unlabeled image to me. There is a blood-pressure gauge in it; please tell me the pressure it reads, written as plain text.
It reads 70 mmHg
